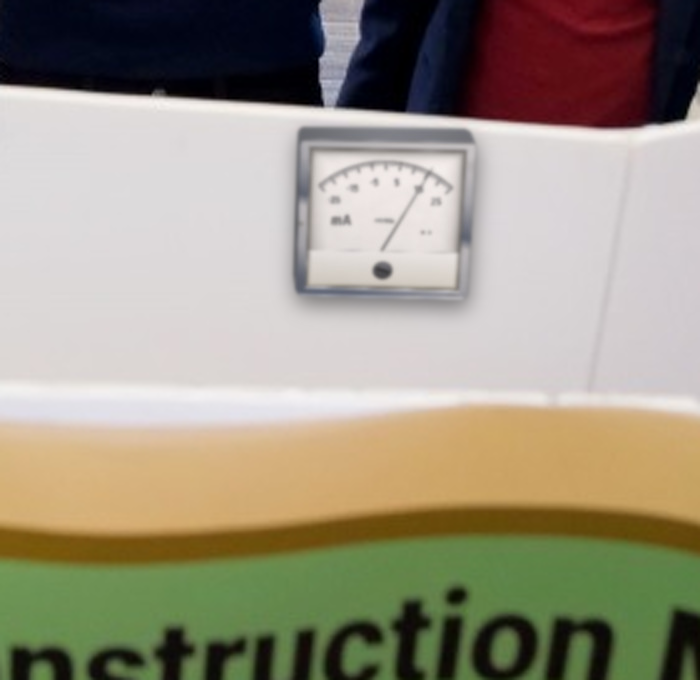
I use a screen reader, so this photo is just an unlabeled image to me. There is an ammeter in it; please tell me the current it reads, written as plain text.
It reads 15 mA
